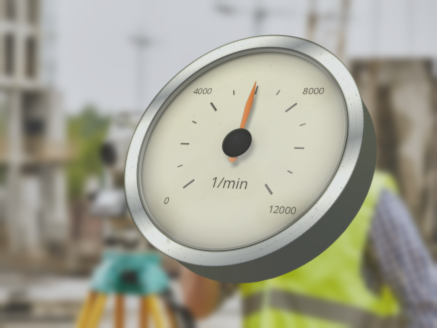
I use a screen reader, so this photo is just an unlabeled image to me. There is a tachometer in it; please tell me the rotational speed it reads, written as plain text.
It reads 6000 rpm
